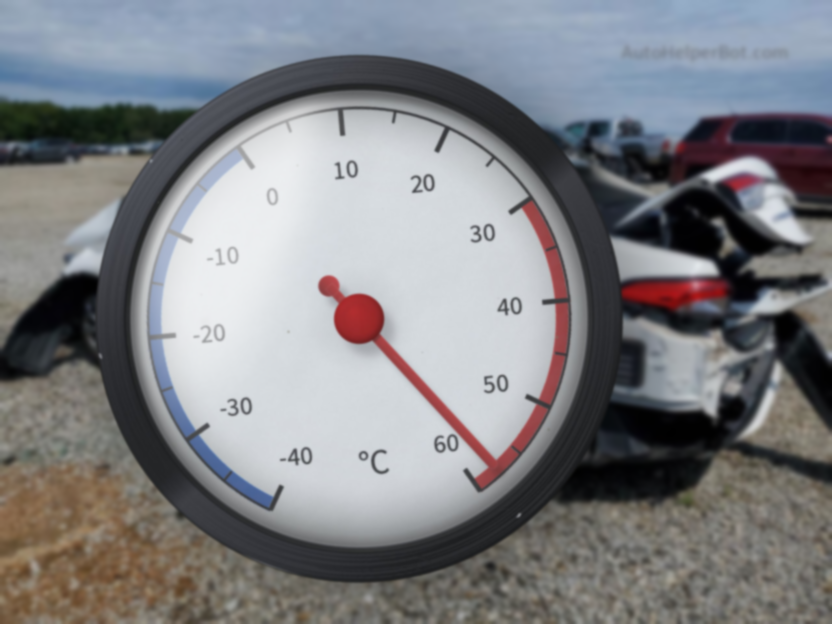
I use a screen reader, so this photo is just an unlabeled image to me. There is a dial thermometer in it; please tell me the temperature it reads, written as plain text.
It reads 57.5 °C
